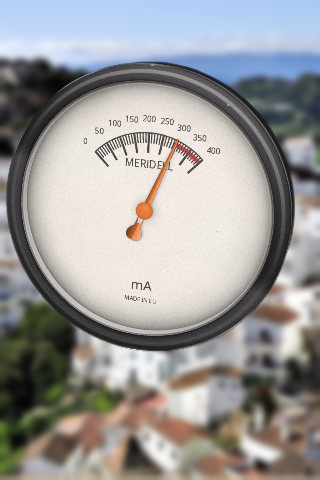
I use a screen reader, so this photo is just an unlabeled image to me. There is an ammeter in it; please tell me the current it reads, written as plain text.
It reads 300 mA
